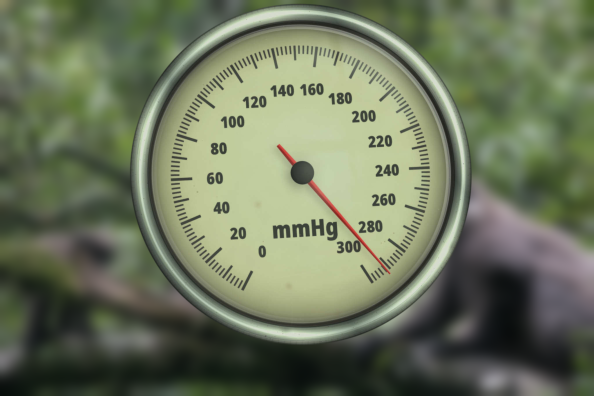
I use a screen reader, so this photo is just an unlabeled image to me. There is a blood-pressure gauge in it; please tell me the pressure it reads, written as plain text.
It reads 292 mmHg
